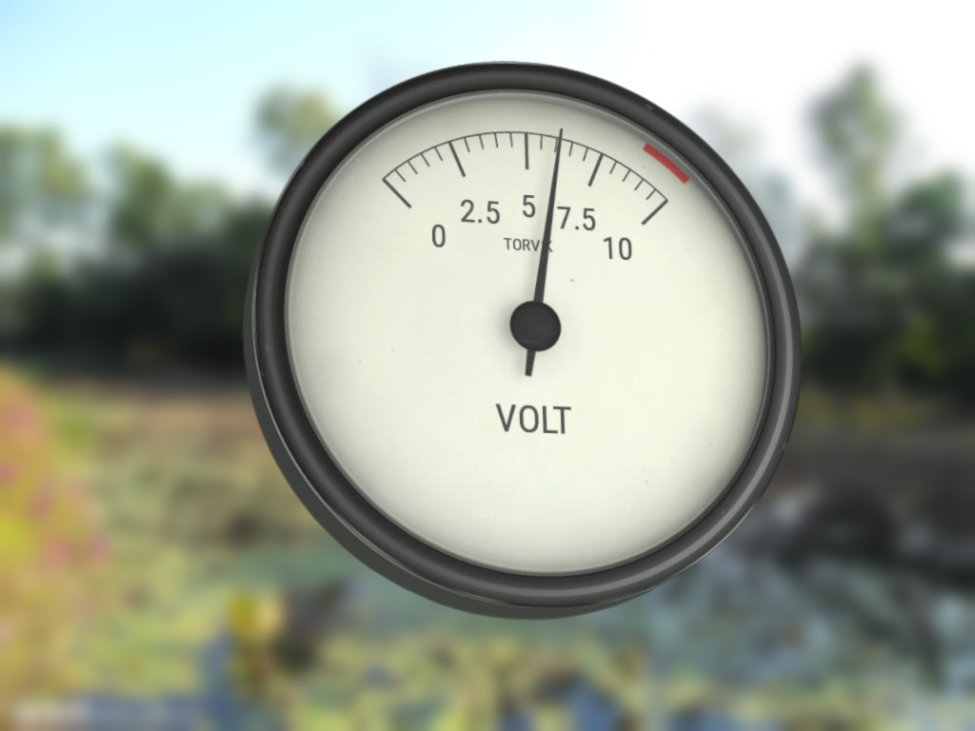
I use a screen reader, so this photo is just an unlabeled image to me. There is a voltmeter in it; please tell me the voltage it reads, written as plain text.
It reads 6 V
